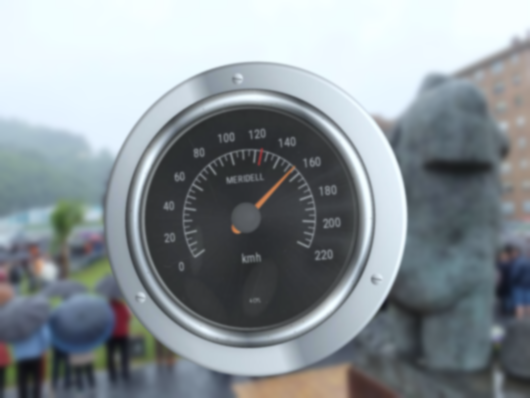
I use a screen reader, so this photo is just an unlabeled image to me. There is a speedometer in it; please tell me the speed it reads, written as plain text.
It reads 155 km/h
